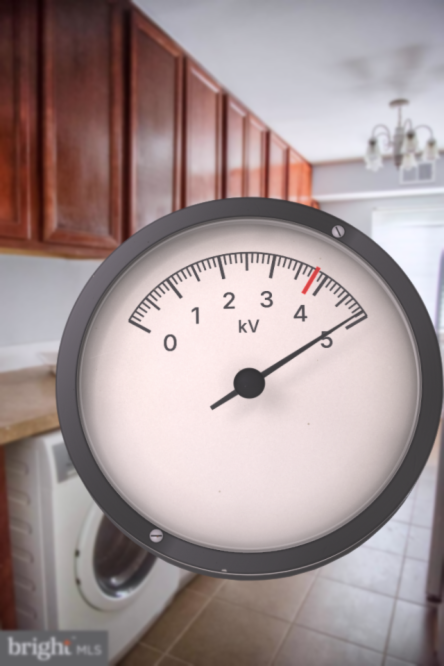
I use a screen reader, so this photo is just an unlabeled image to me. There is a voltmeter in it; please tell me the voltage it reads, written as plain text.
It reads 4.9 kV
